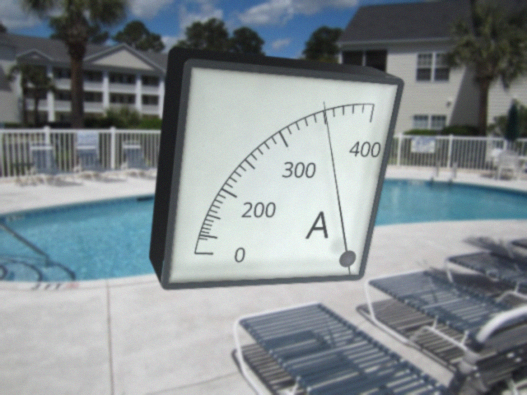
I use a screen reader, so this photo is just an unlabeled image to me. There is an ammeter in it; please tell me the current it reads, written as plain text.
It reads 350 A
